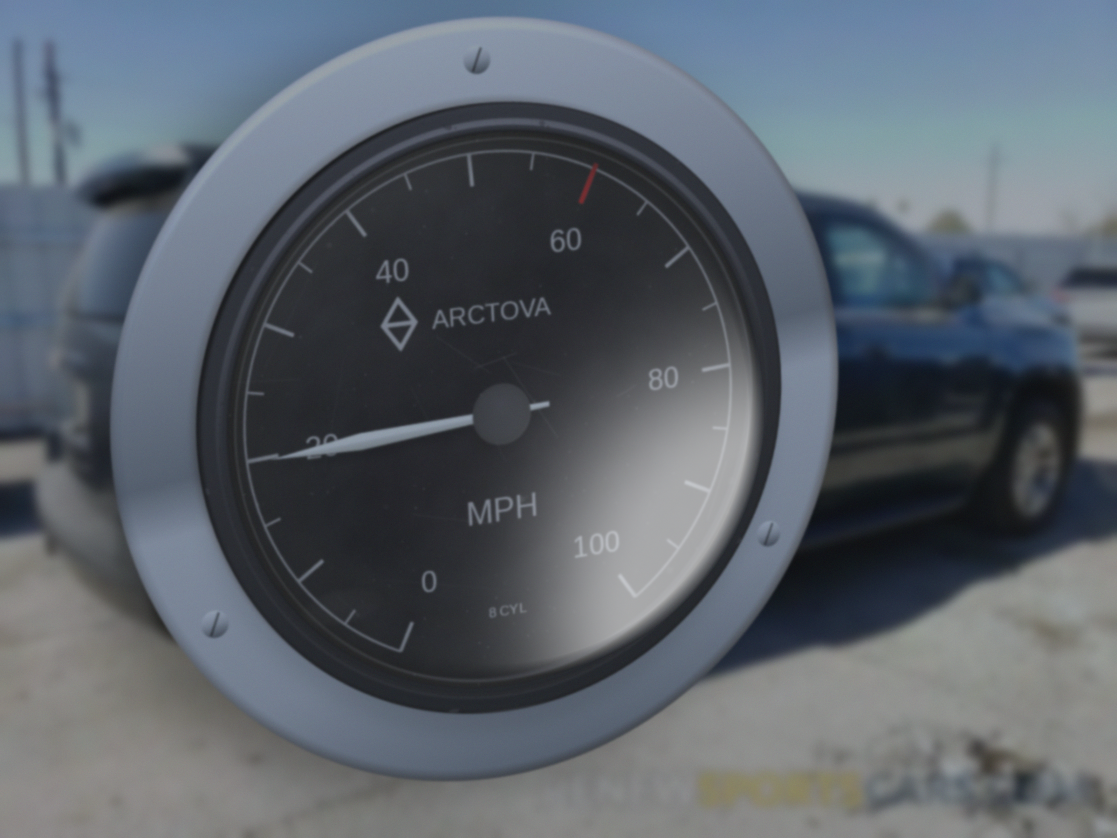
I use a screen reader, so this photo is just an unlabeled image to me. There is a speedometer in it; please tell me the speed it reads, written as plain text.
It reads 20 mph
